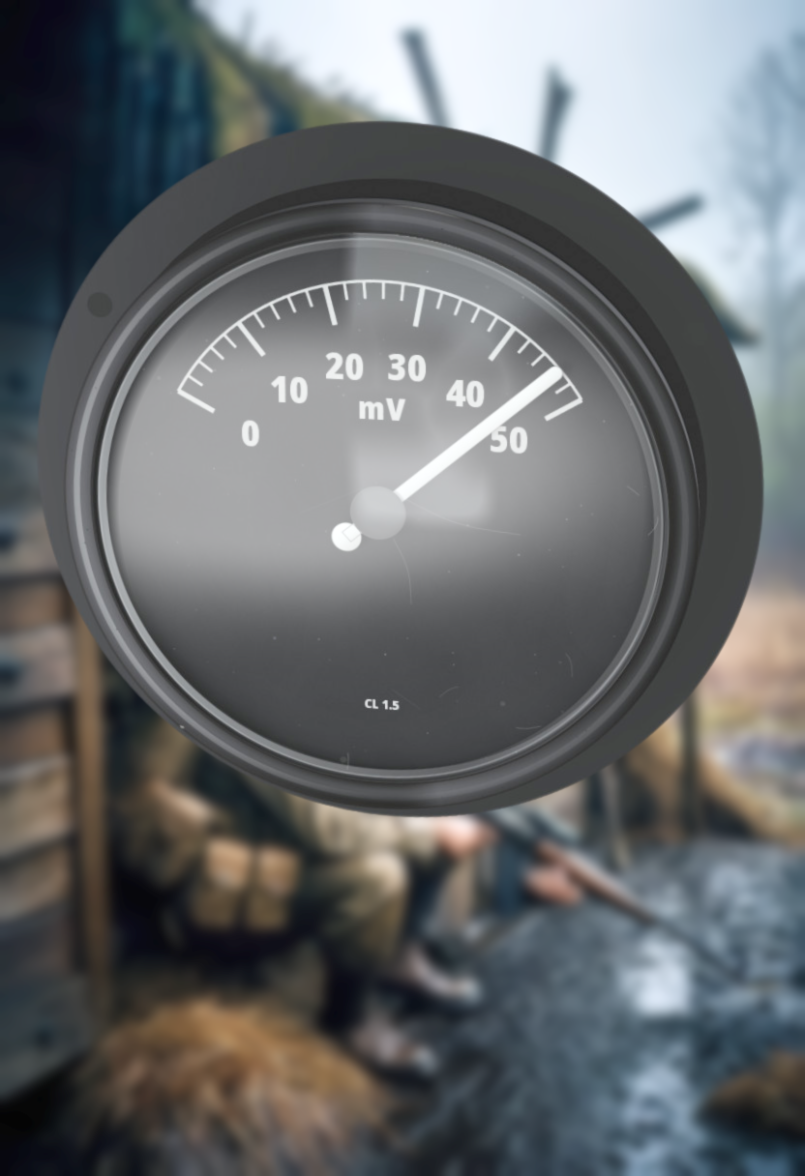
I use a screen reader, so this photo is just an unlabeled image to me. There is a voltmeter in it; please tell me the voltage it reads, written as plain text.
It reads 46 mV
